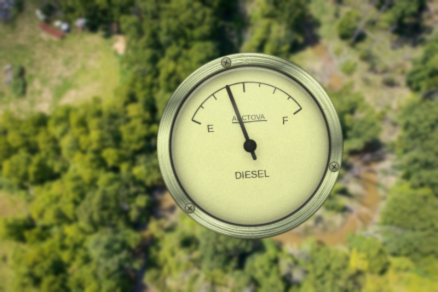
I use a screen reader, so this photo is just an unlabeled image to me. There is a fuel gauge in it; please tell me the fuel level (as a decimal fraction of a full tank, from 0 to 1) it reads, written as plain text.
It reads 0.375
